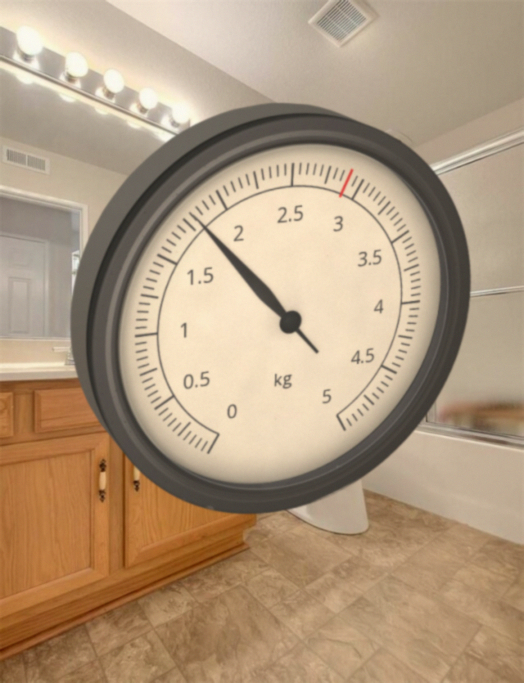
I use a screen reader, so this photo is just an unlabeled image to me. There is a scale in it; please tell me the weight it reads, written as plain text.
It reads 1.8 kg
